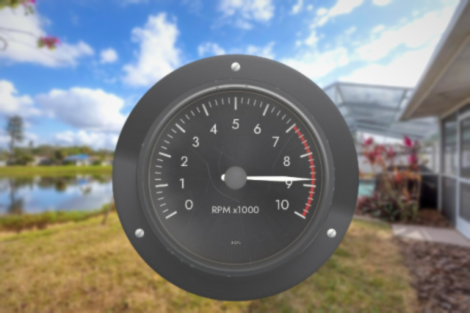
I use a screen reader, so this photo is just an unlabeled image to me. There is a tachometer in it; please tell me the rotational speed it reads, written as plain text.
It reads 8800 rpm
